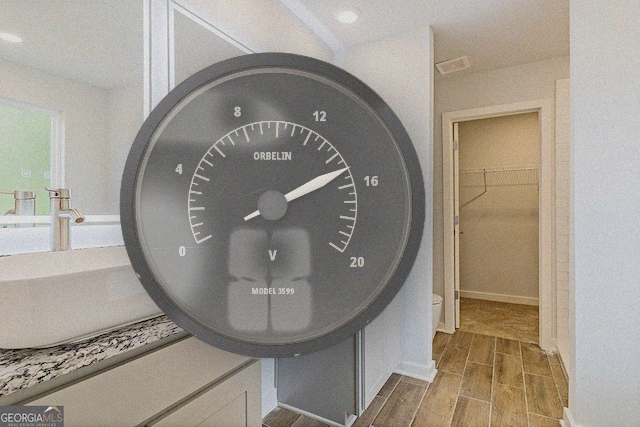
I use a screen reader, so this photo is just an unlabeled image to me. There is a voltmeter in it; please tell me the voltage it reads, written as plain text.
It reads 15 V
